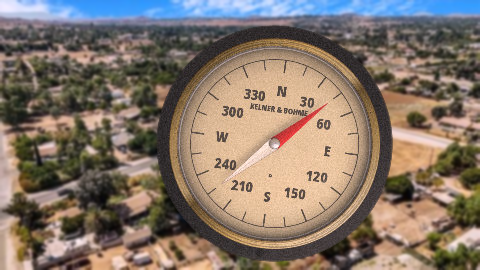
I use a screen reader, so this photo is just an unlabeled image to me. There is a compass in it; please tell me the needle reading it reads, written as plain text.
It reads 45 °
